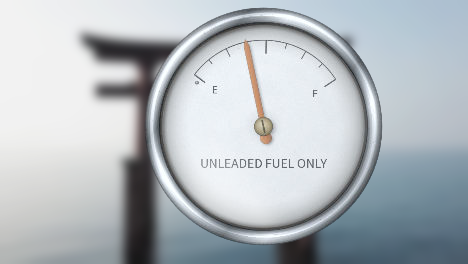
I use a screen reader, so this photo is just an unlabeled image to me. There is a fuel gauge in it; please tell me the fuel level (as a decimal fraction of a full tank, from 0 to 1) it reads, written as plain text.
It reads 0.375
